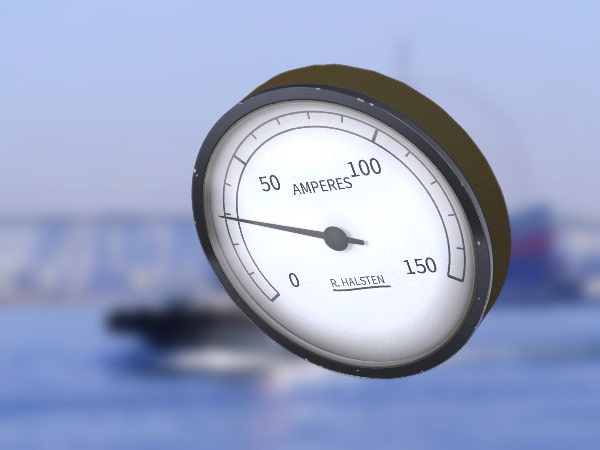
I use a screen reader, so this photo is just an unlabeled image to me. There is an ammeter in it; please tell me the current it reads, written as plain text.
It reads 30 A
